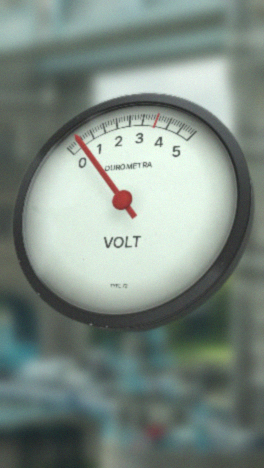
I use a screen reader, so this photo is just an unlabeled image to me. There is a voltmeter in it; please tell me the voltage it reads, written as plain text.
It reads 0.5 V
